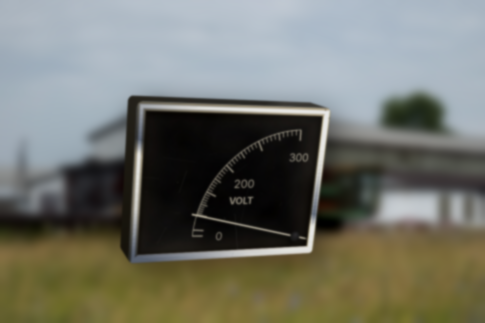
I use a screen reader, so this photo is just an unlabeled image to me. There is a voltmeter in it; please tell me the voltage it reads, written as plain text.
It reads 100 V
